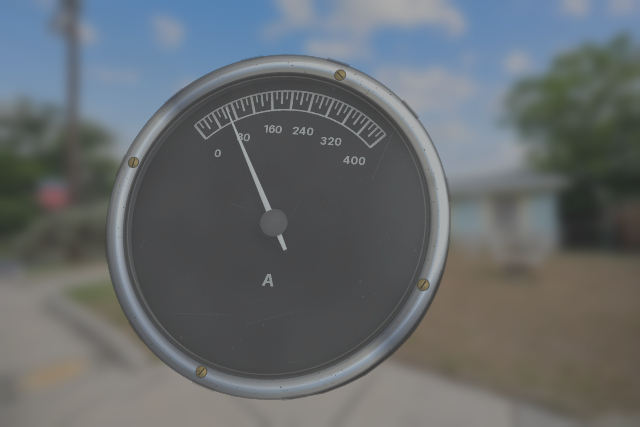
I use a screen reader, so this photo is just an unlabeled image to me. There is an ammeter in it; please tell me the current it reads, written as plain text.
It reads 70 A
